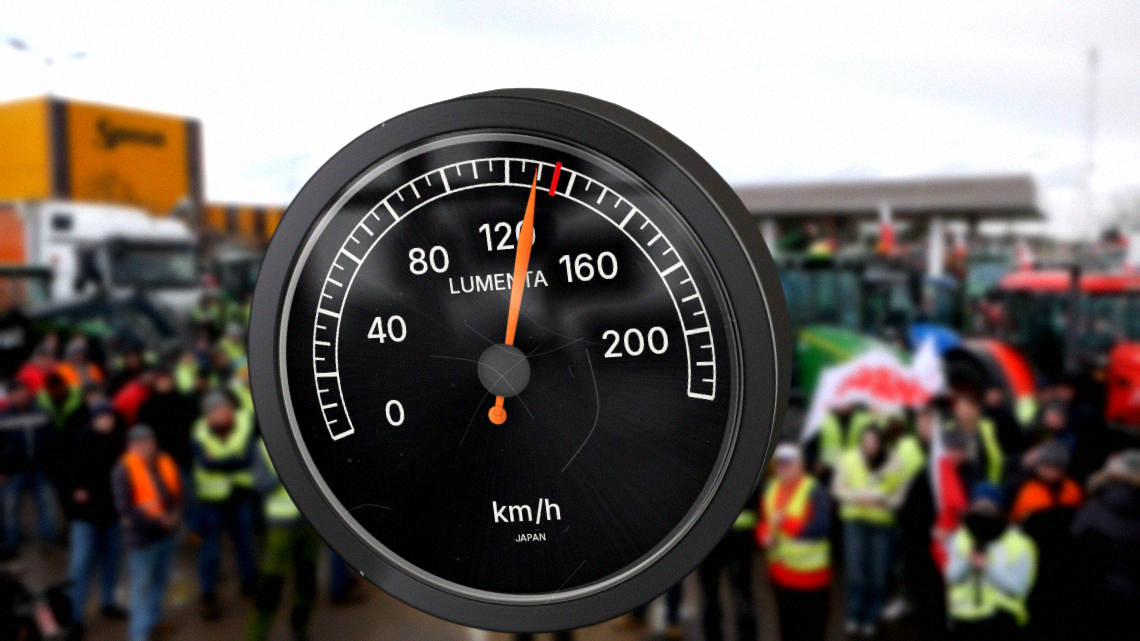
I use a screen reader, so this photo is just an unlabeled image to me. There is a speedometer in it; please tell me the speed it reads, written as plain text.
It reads 130 km/h
